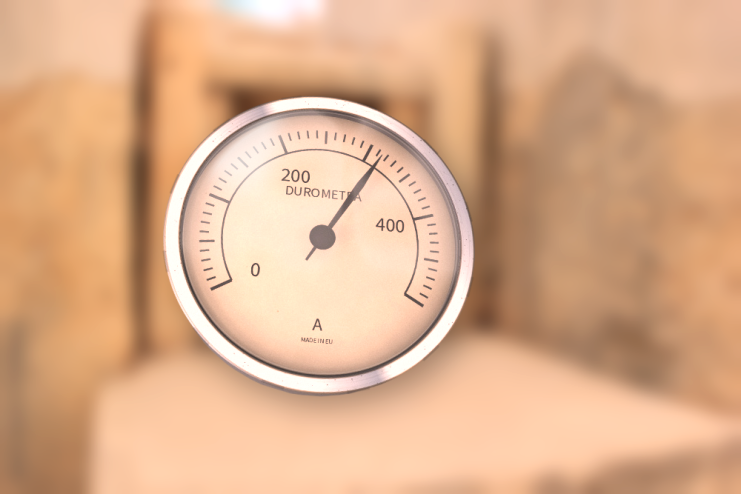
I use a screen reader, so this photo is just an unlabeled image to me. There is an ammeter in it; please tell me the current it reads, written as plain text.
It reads 315 A
